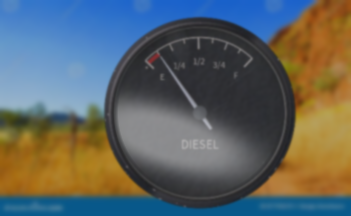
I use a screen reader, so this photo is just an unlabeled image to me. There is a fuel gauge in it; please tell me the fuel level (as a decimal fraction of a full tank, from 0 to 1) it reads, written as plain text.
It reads 0.125
